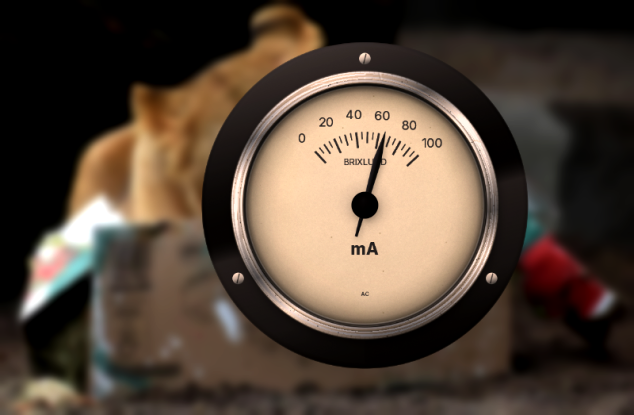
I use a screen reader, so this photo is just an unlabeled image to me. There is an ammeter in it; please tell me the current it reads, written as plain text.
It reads 65 mA
